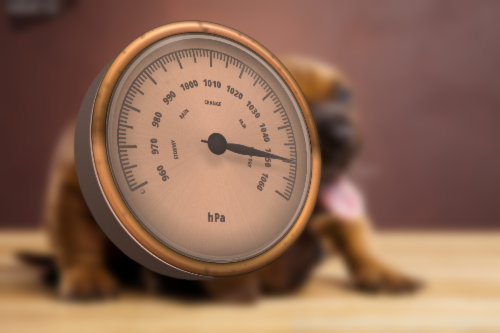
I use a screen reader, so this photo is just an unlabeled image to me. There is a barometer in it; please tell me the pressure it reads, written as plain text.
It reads 1050 hPa
